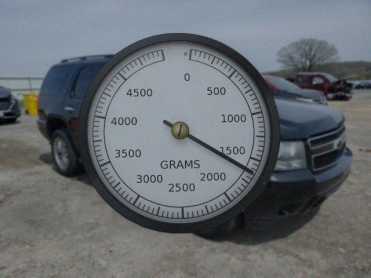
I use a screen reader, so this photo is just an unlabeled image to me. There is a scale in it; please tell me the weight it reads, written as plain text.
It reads 1650 g
